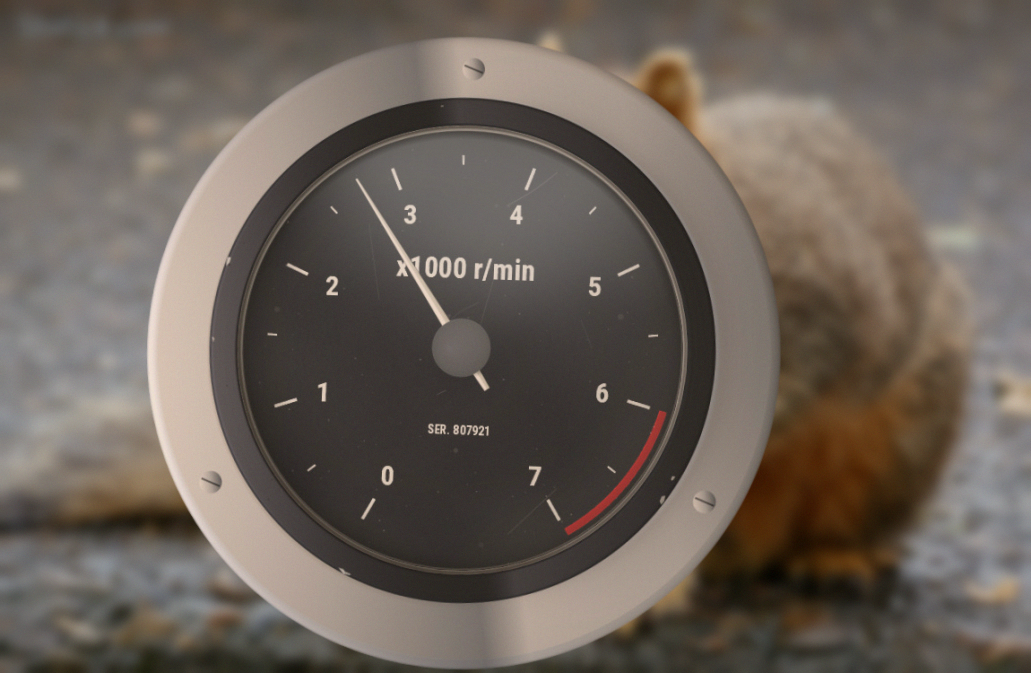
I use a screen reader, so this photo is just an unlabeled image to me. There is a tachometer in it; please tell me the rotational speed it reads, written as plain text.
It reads 2750 rpm
